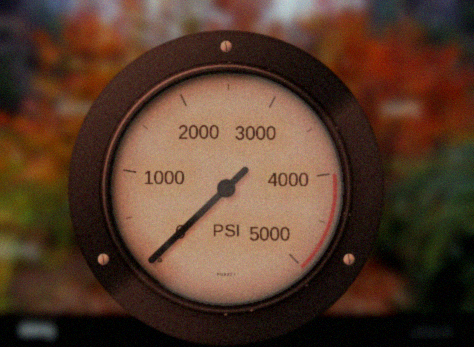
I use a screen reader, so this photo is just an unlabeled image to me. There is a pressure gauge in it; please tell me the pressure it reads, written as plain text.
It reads 0 psi
